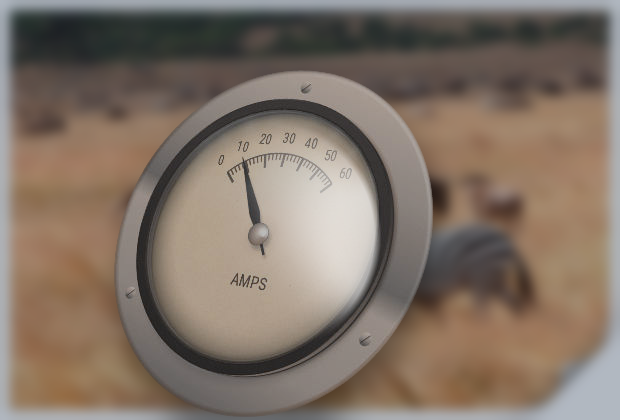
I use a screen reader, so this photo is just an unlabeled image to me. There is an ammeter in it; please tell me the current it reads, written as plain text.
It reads 10 A
